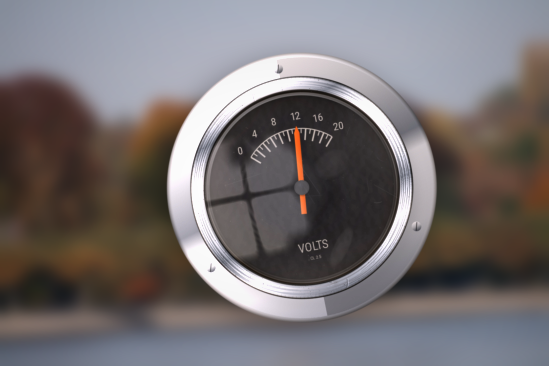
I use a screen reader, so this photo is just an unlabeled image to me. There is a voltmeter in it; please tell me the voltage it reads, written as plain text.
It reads 12 V
